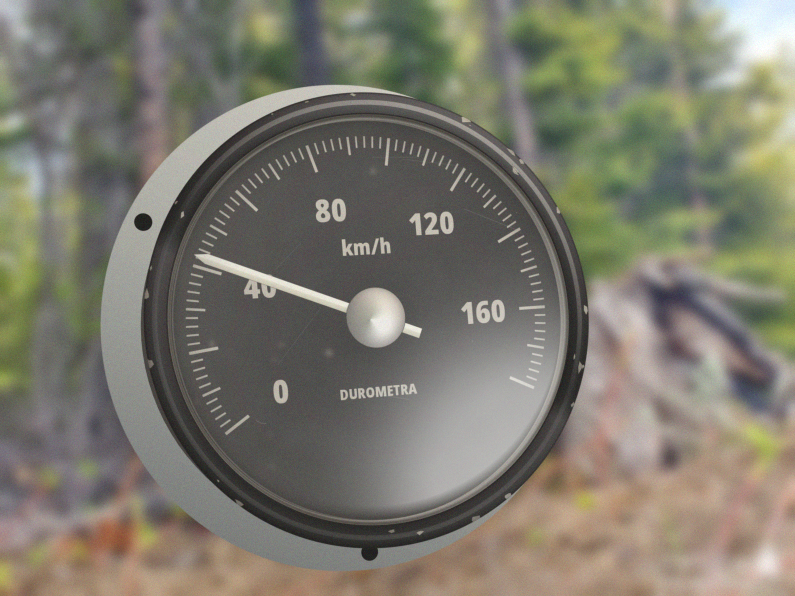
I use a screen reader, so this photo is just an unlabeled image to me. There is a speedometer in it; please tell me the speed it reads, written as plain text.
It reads 42 km/h
